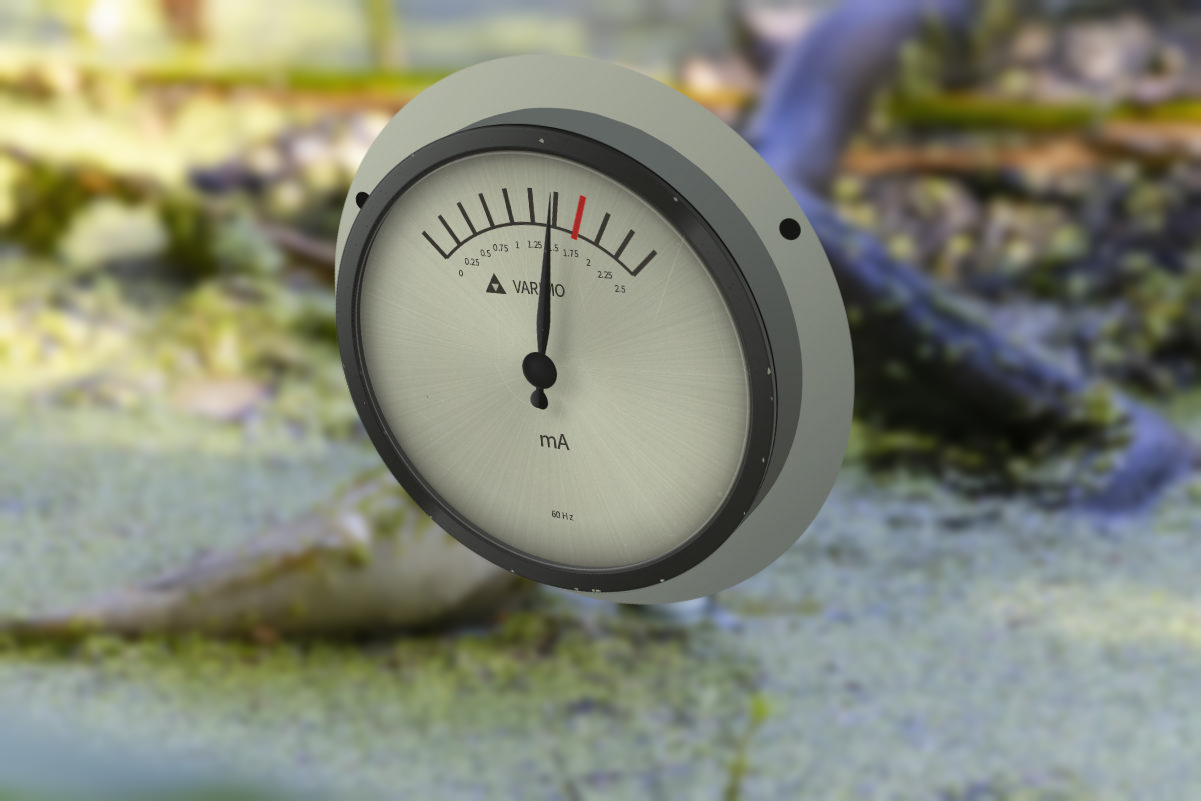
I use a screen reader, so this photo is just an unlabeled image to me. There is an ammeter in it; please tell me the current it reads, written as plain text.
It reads 1.5 mA
